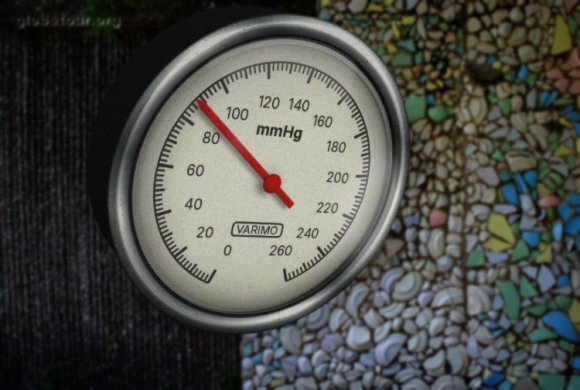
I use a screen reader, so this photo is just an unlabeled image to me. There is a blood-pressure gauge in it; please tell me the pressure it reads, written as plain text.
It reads 88 mmHg
